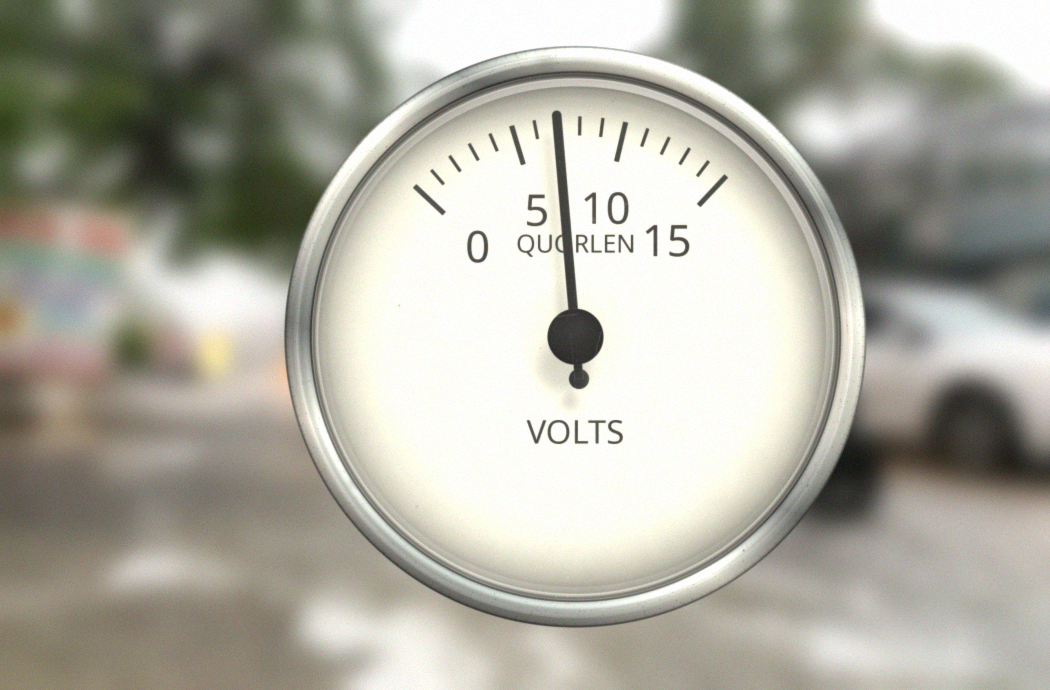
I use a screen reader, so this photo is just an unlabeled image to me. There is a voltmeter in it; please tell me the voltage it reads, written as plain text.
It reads 7 V
